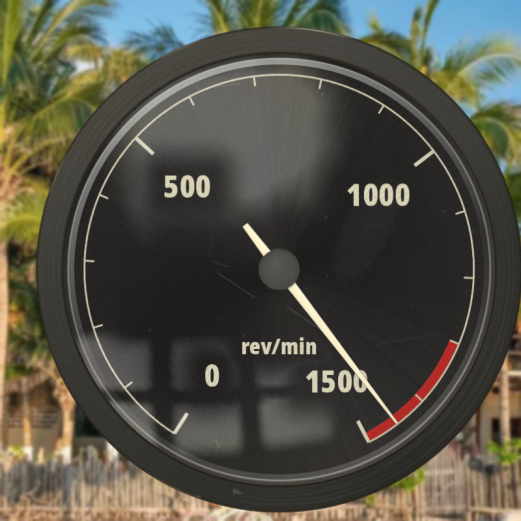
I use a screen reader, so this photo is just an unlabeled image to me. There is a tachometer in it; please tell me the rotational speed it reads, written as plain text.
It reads 1450 rpm
